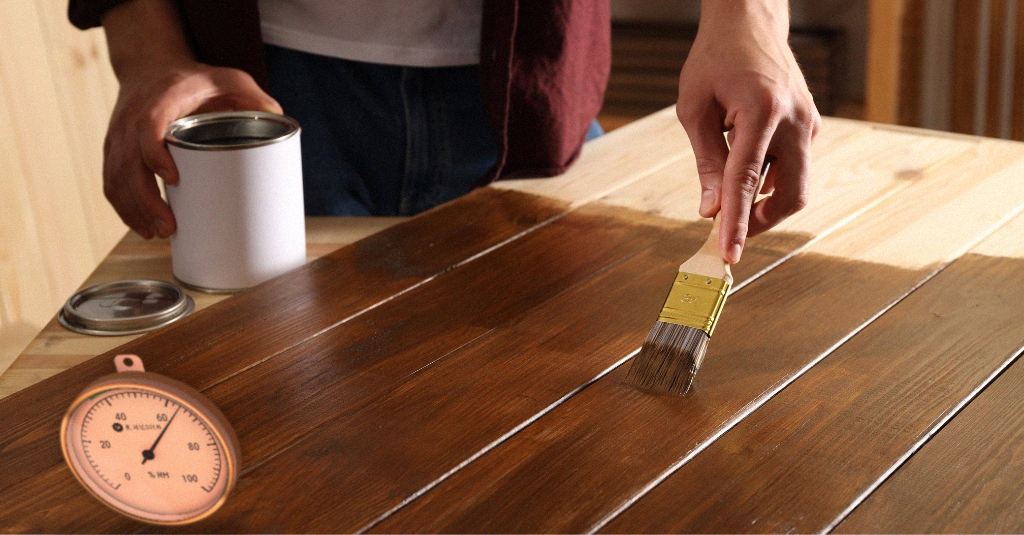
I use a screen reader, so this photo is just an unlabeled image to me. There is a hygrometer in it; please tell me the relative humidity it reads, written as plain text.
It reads 64 %
